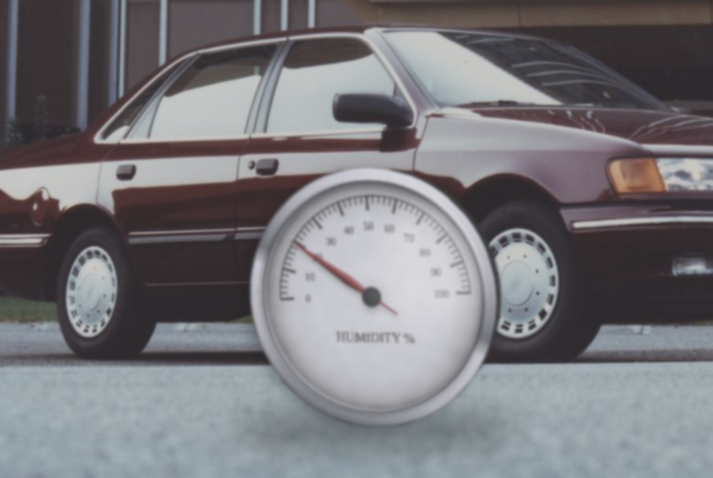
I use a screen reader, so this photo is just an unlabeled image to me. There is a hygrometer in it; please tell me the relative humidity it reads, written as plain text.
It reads 20 %
